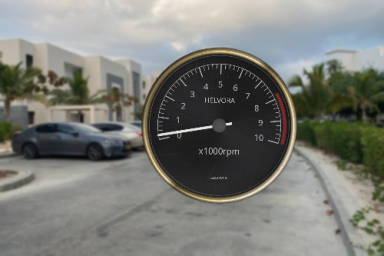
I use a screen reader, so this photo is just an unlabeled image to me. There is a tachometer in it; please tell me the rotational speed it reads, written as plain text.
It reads 200 rpm
